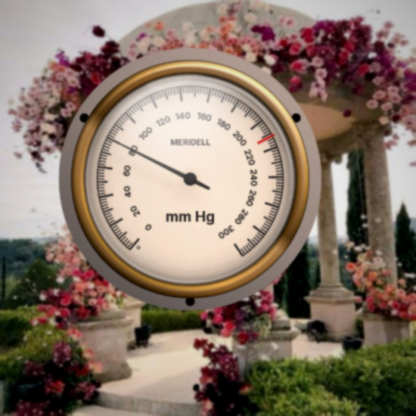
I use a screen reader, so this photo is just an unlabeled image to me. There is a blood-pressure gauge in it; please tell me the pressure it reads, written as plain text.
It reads 80 mmHg
